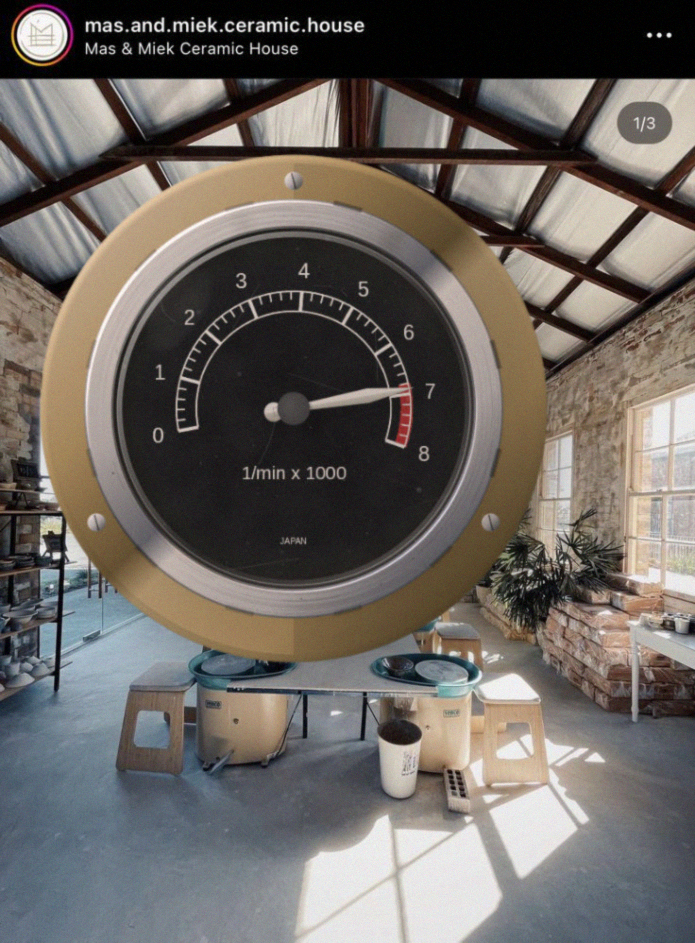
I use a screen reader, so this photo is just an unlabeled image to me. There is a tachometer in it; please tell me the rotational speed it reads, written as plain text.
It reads 6900 rpm
